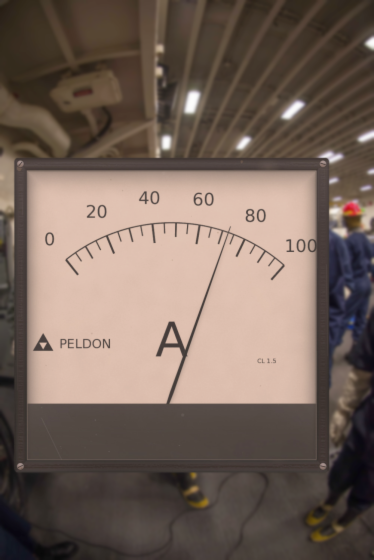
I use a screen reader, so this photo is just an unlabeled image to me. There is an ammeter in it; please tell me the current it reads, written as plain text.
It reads 72.5 A
